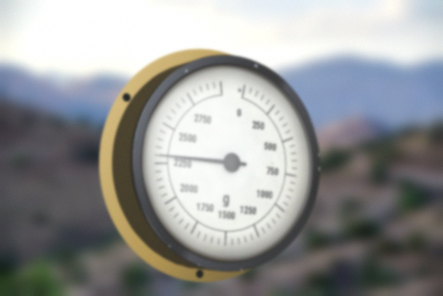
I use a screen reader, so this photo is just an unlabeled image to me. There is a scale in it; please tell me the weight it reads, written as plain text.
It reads 2300 g
